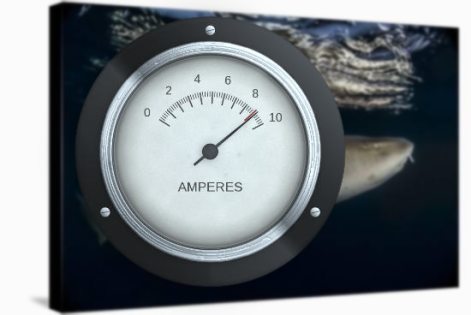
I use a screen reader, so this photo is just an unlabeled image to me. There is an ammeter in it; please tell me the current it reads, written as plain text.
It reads 9 A
